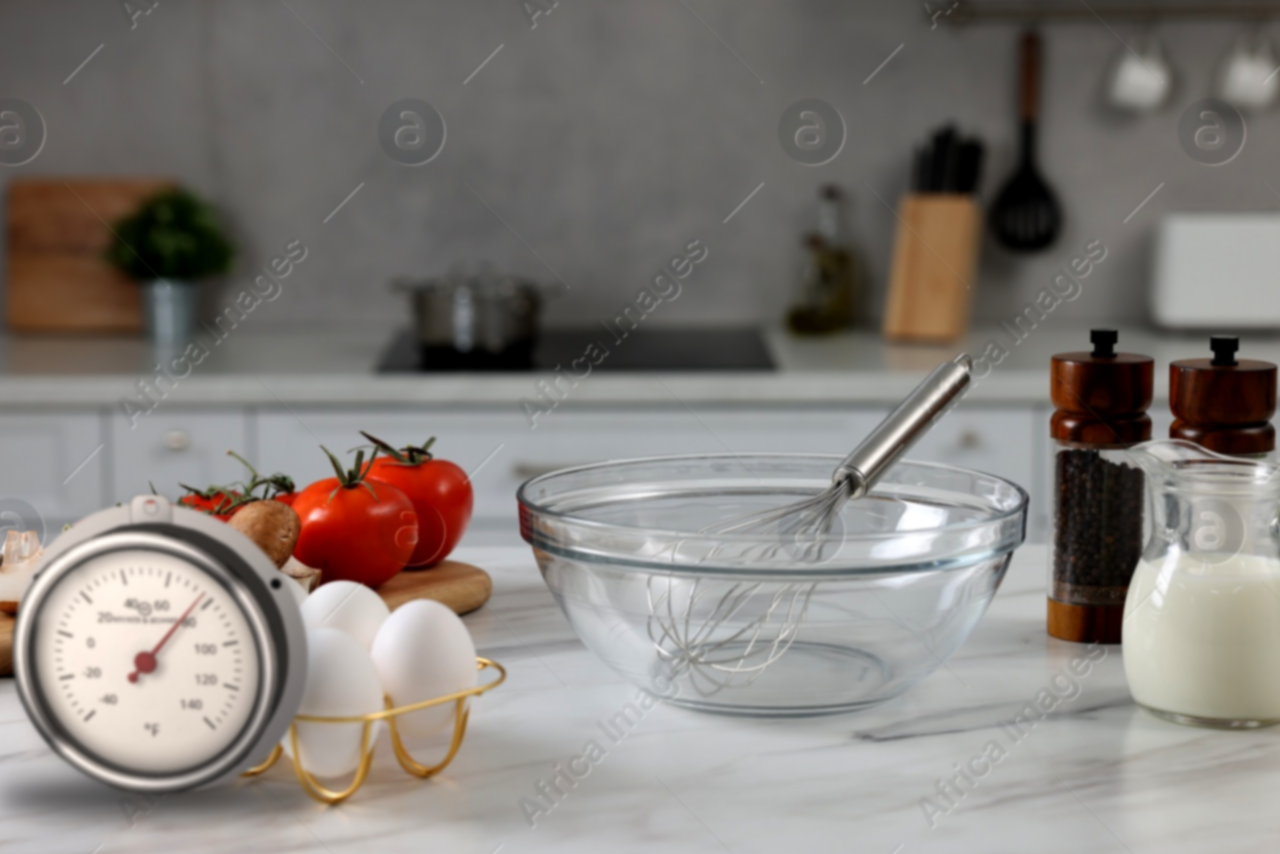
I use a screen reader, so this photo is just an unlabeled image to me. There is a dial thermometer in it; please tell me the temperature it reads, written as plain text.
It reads 76 °F
